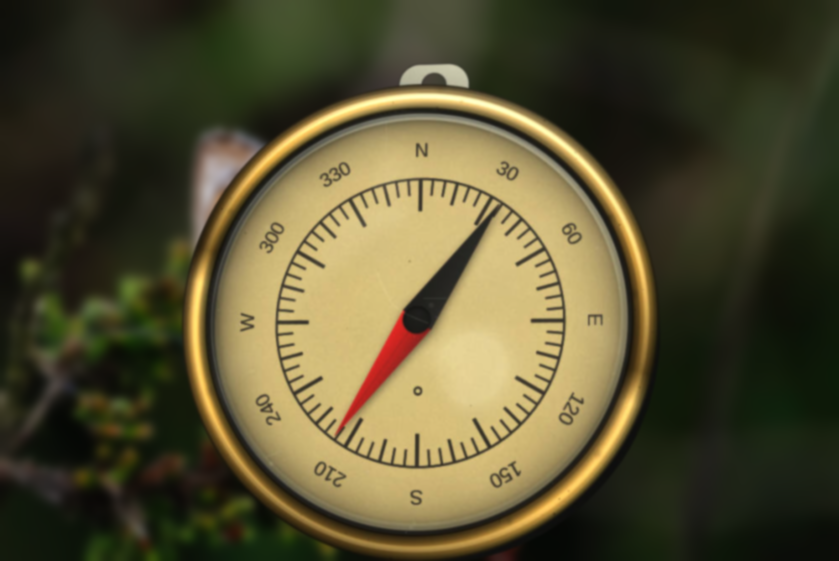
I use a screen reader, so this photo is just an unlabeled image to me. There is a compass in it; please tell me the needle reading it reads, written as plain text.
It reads 215 °
